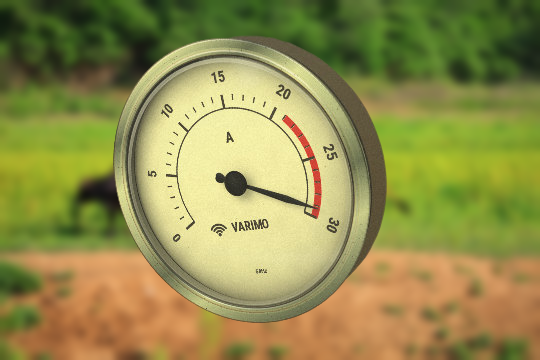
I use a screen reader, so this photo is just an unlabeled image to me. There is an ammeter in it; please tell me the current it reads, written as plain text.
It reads 29 A
